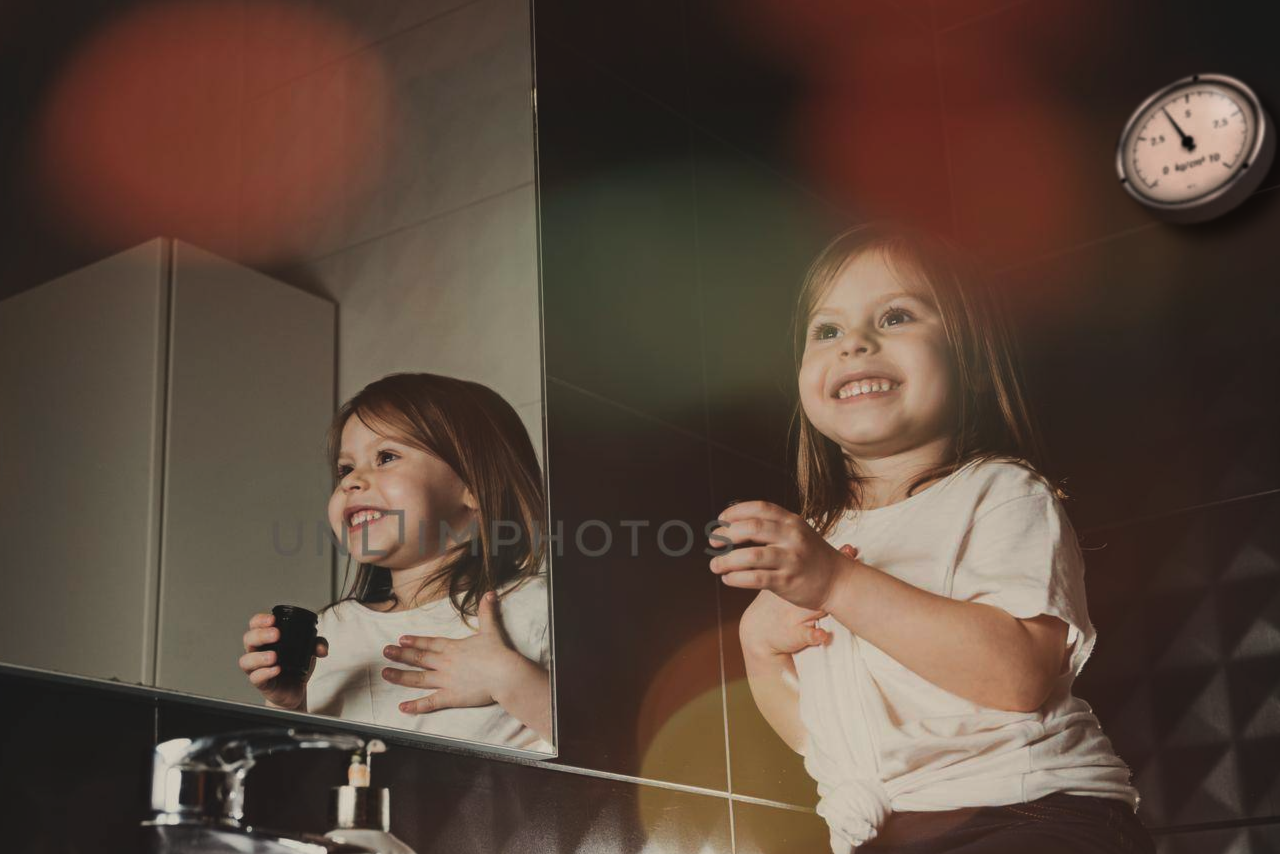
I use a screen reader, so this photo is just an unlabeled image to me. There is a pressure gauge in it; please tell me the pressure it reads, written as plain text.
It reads 4 kg/cm²
